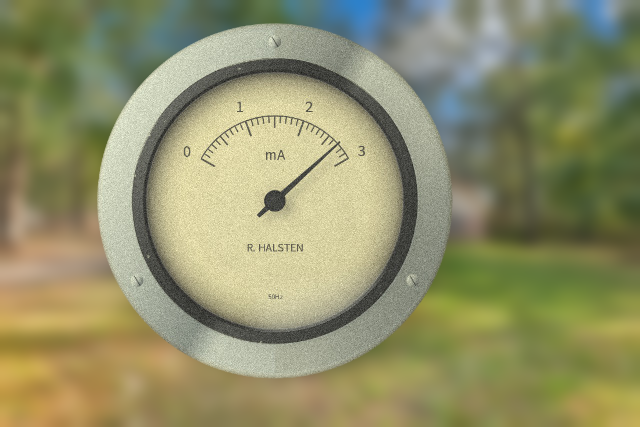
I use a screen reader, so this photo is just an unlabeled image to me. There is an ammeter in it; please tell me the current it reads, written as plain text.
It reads 2.7 mA
